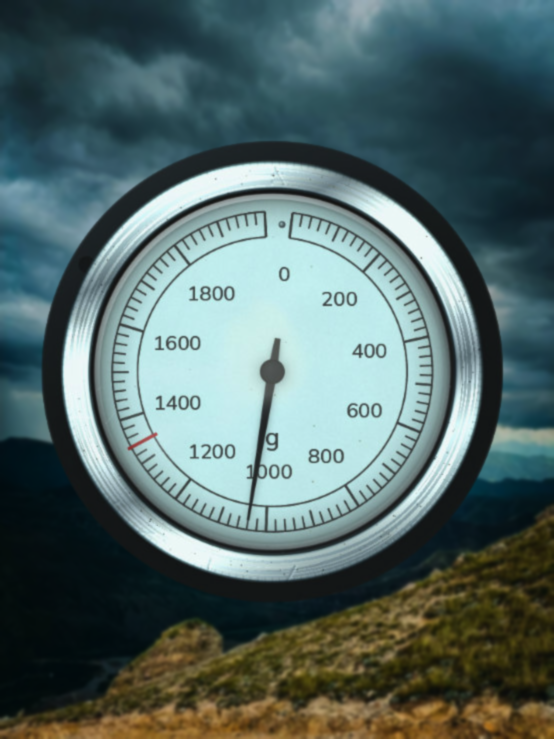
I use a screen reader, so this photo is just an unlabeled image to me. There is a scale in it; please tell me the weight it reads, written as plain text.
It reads 1040 g
